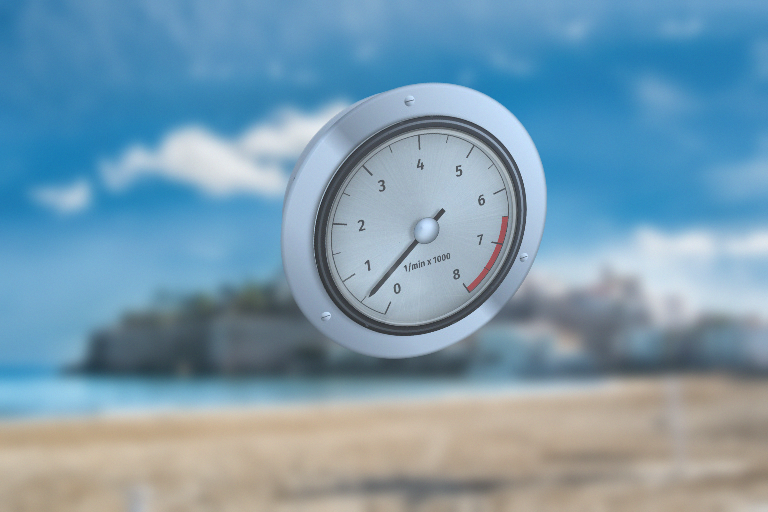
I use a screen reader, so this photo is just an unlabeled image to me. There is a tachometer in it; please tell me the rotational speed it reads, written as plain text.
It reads 500 rpm
